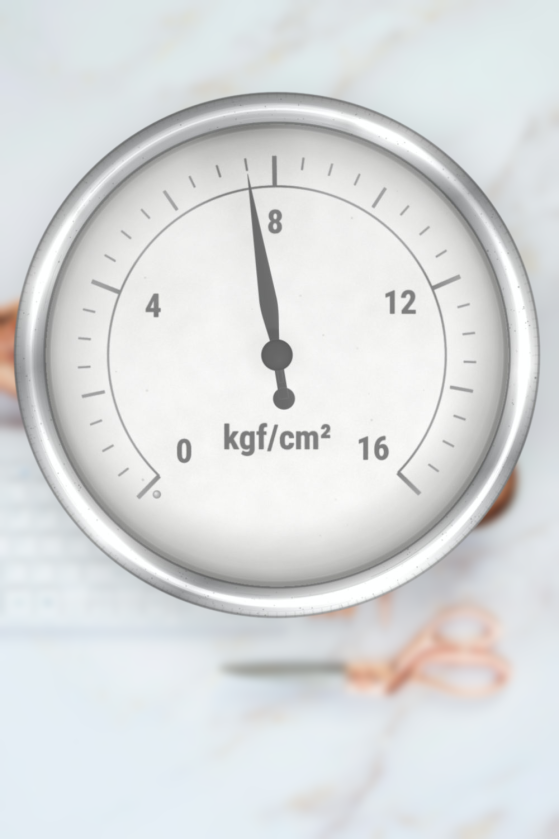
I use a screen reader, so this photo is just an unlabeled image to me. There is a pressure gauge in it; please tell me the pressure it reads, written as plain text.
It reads 7.5 kg/cm²
